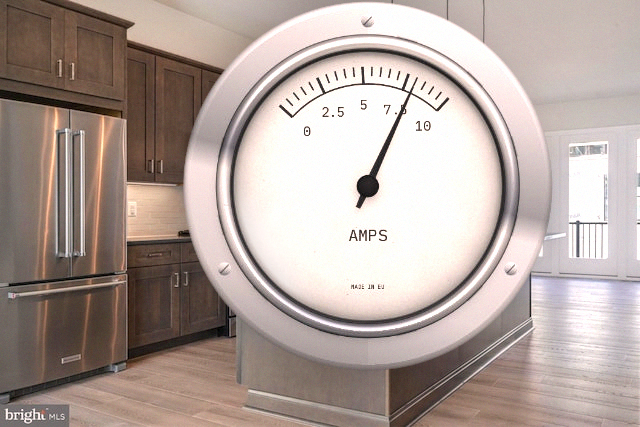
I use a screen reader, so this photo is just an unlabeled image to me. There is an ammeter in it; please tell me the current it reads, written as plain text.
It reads 8 A
